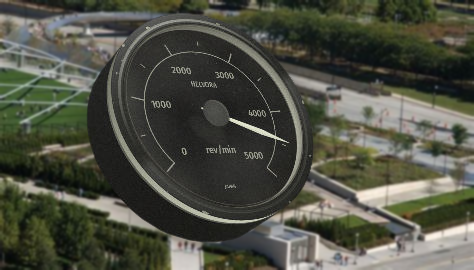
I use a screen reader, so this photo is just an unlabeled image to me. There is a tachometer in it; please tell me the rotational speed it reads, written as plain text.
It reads 4500 rpm
